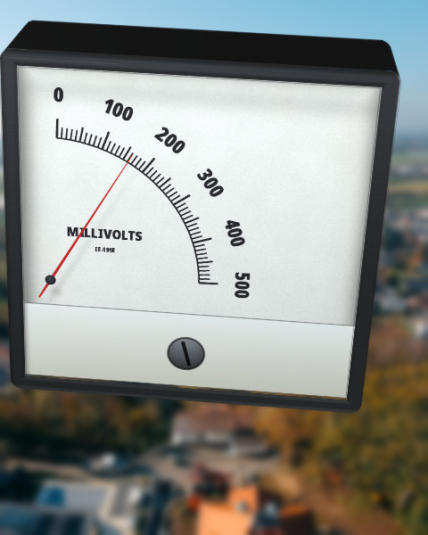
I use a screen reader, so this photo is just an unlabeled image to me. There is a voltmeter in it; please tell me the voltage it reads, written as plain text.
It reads 160 mV
